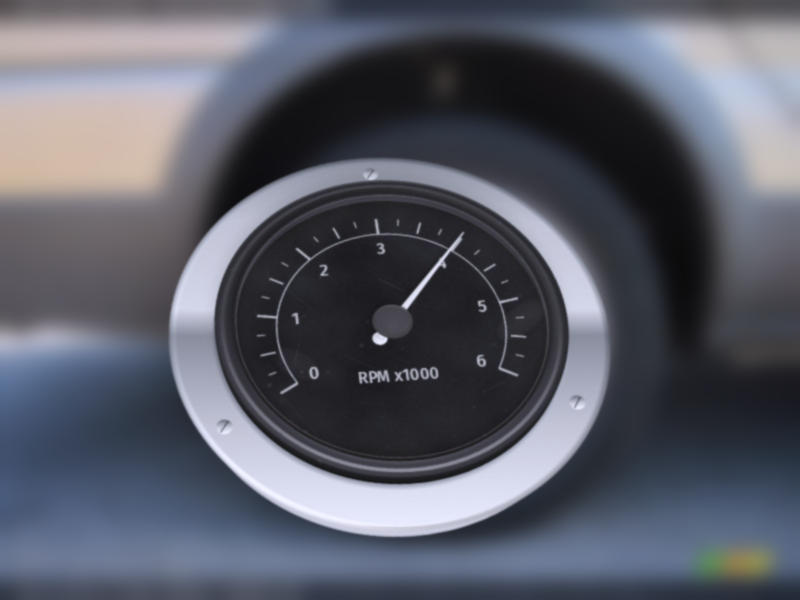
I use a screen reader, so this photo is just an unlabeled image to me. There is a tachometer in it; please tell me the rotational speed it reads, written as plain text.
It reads 4000 rpm
